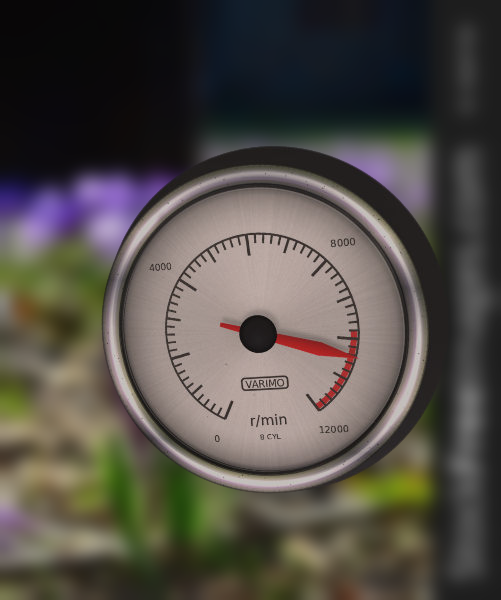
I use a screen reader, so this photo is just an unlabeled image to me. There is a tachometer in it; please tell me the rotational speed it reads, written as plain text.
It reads 10400 rpm
